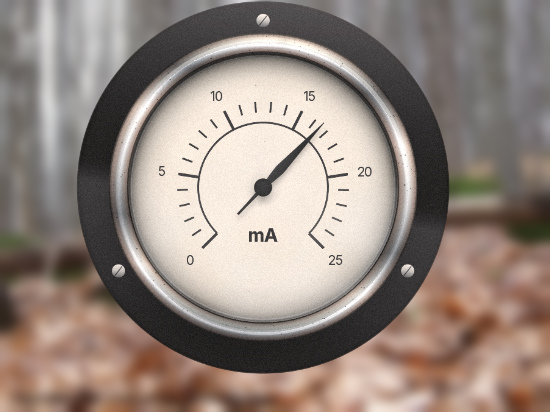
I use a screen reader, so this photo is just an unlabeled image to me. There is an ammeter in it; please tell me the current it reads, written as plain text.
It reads 16.5 mA
